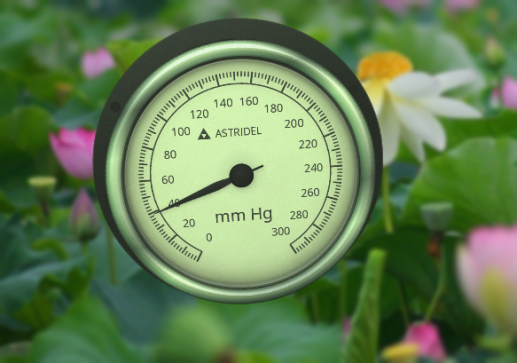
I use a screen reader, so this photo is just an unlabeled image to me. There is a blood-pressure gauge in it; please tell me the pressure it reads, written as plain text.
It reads 40 mmHg
